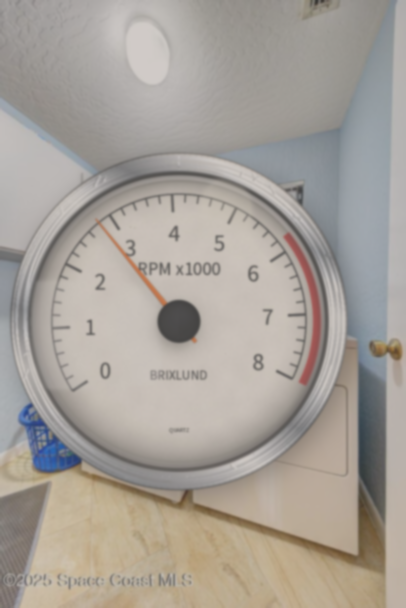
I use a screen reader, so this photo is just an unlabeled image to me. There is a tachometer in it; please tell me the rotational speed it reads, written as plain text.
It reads 2800 rpm
